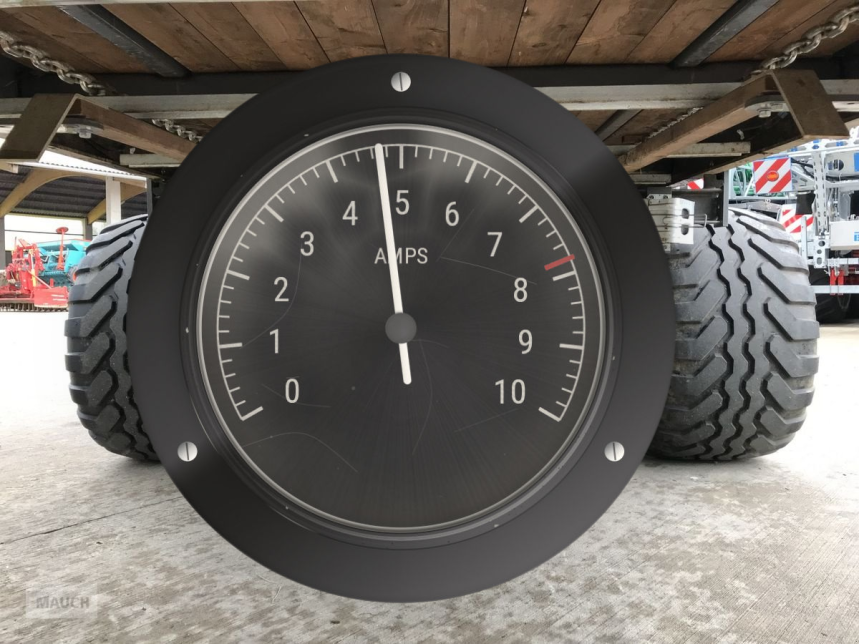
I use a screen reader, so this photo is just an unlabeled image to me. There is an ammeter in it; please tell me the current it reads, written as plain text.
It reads 4.7 A
